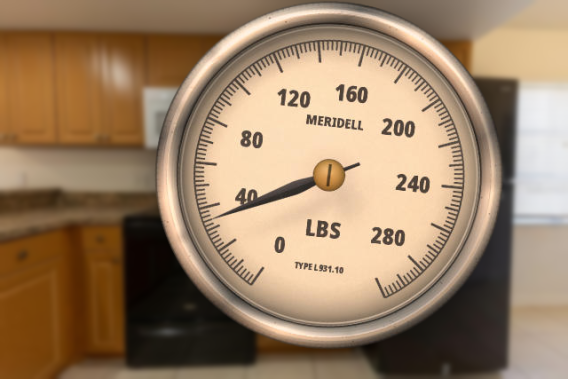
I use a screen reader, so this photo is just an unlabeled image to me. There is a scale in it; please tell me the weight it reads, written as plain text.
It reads 34 lb
